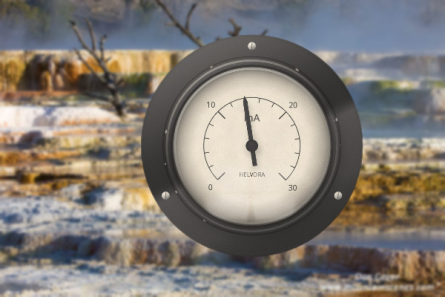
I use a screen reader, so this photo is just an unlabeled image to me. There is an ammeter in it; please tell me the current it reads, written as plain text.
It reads 14 mA
